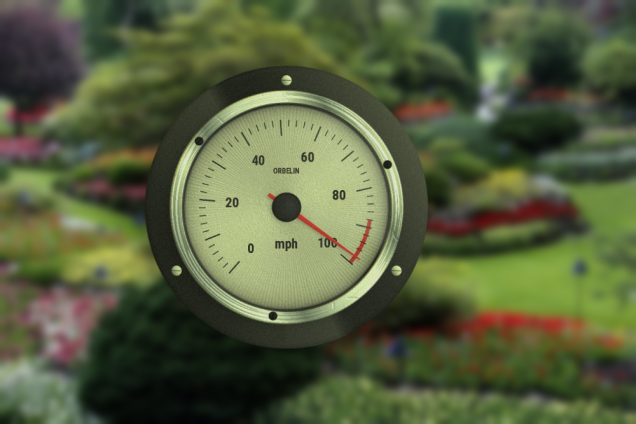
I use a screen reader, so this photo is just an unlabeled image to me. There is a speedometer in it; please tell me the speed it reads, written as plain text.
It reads 98 mph
